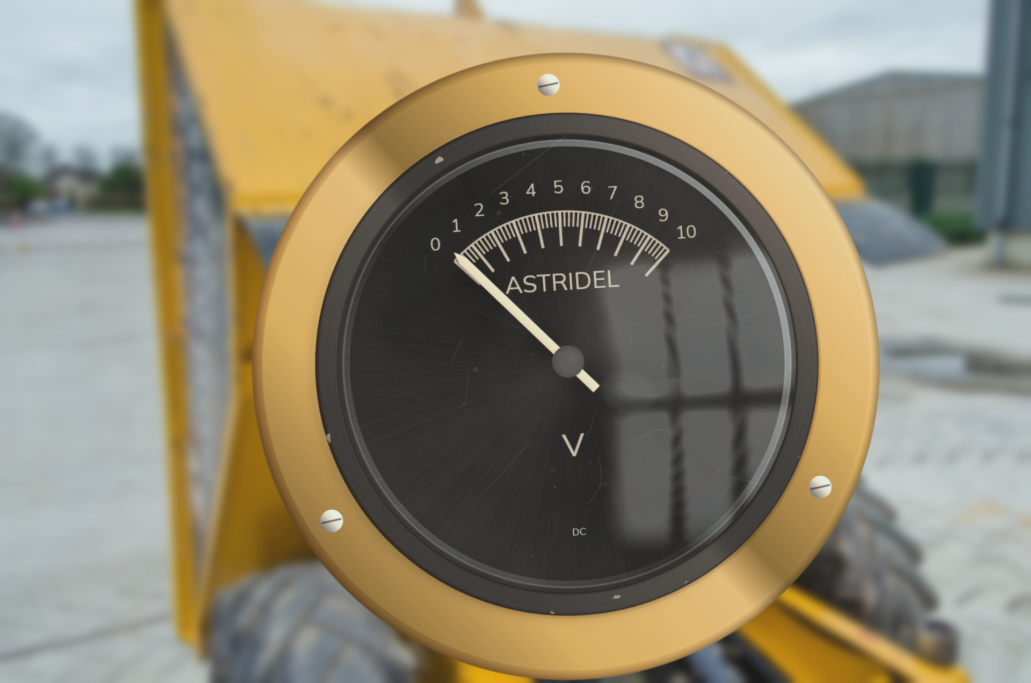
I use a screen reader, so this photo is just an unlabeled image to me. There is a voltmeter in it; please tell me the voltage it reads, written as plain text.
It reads 0.2 V
